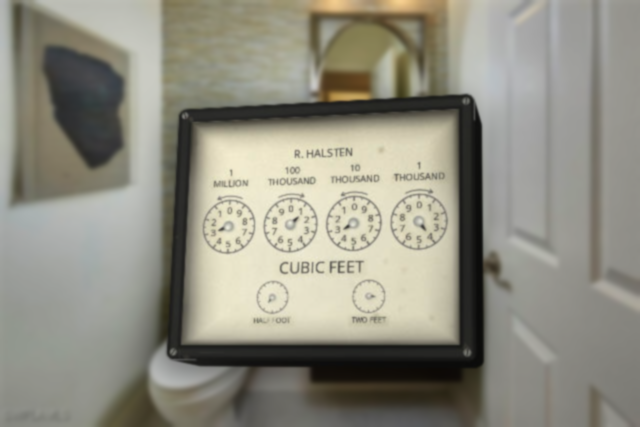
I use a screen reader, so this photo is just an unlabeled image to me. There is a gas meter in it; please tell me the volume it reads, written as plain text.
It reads 313400 ft³
